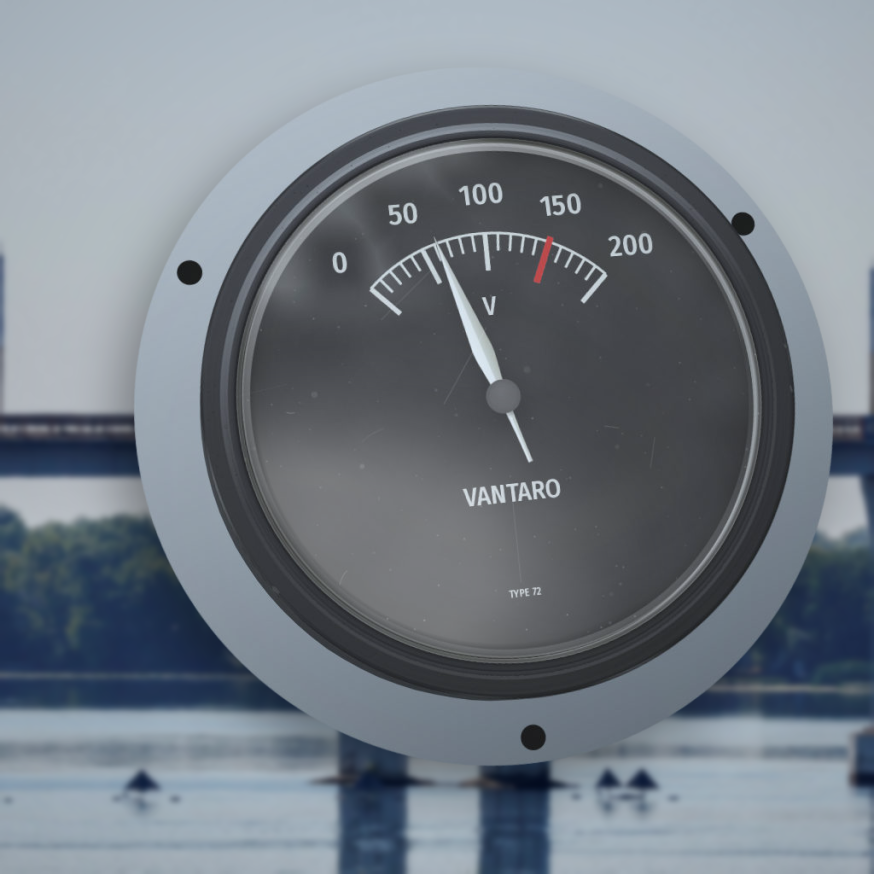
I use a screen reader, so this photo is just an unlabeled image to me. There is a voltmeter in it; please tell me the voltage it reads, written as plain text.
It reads 60 V
